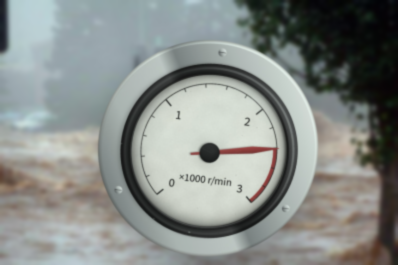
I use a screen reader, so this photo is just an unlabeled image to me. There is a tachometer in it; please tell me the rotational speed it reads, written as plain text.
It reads 2400 rpm
